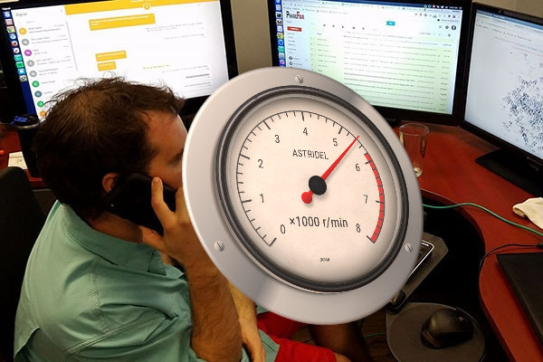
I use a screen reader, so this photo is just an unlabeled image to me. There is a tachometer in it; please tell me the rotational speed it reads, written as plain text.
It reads 5400 rpm
